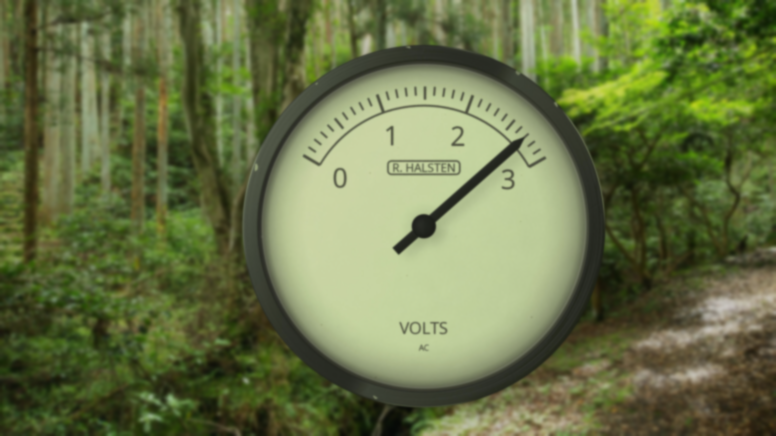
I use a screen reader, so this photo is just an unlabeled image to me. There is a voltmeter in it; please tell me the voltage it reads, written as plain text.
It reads 2.7 V
